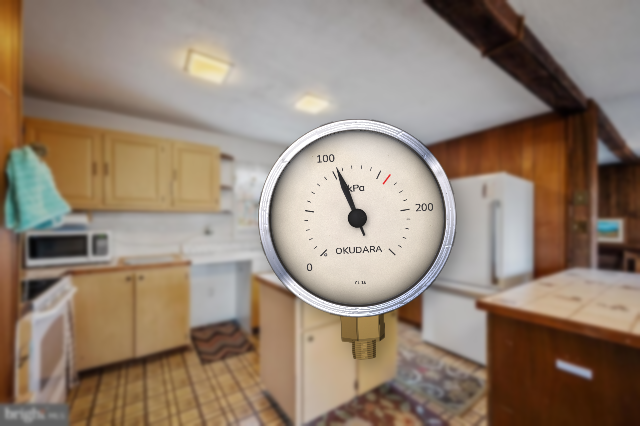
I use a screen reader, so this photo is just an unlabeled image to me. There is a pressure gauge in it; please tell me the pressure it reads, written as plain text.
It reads 105 kPa
